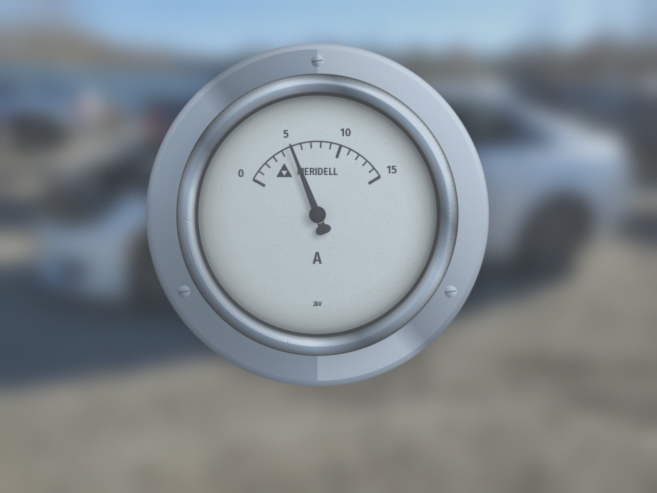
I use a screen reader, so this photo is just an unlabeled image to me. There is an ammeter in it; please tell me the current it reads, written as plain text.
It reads 5 A
